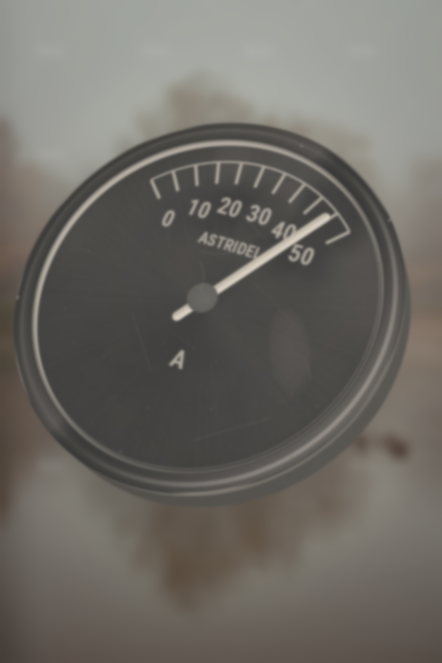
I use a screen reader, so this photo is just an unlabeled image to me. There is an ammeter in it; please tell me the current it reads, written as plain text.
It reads 45 A
